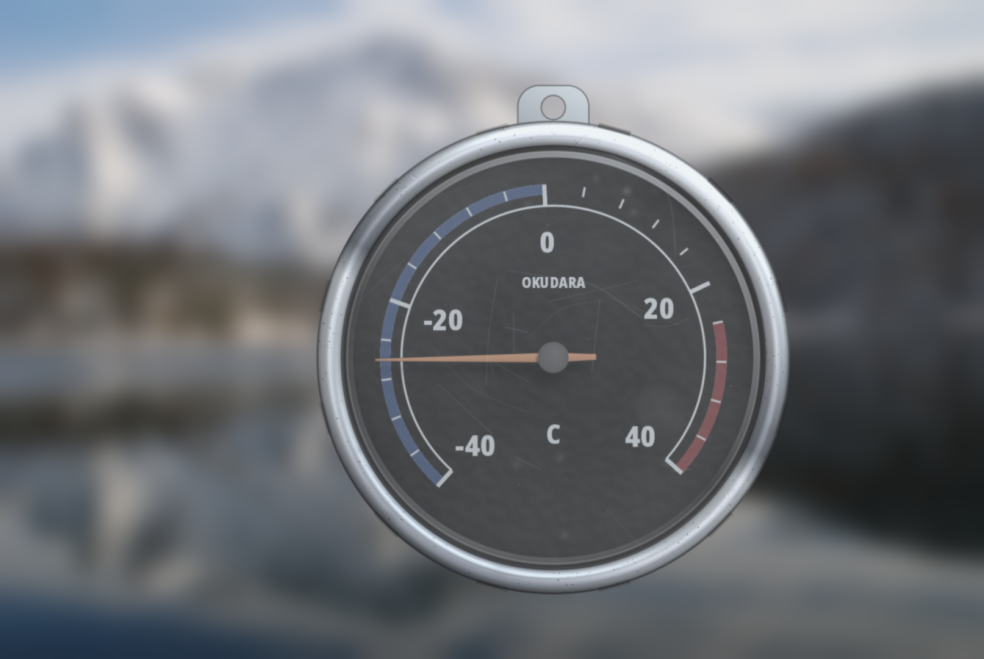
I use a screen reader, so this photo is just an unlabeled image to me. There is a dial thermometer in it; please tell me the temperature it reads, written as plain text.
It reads -26 °C
